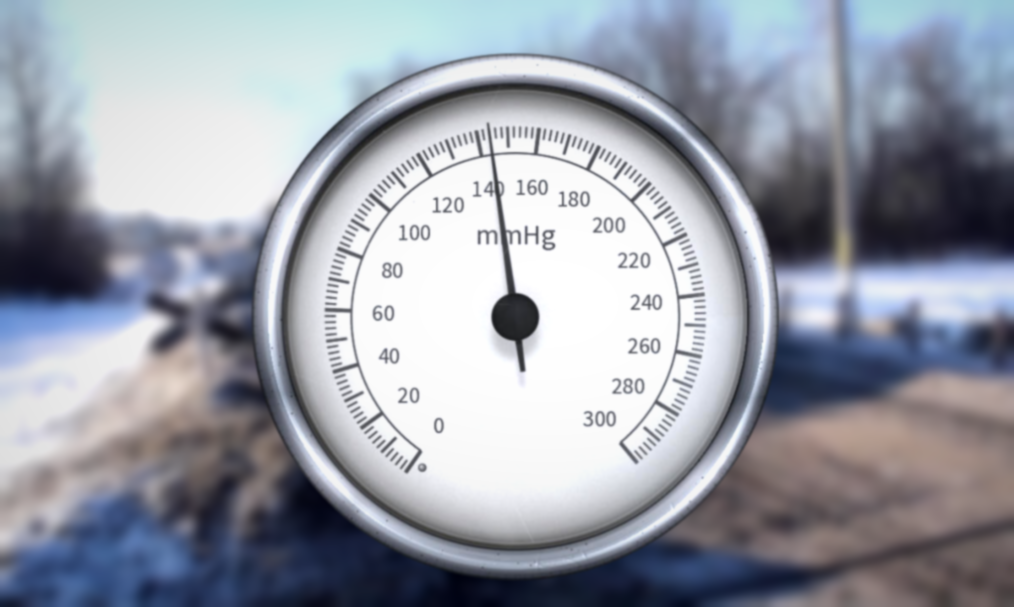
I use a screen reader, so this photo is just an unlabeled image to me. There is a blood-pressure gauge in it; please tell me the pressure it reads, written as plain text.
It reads 144 mmHg
